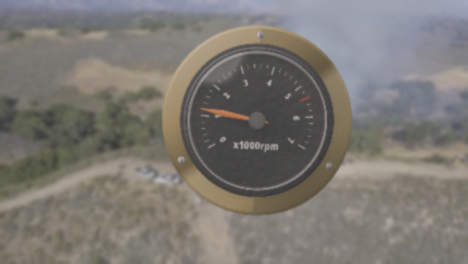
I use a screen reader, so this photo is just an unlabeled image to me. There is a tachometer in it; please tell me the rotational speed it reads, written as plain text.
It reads 1200 rpm
